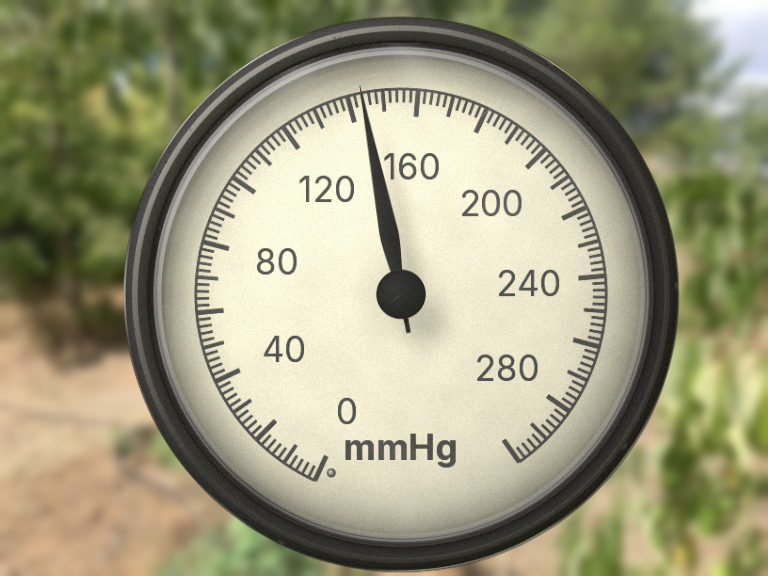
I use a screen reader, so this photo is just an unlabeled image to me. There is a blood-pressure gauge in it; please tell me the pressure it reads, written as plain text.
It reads 144 mmHg
